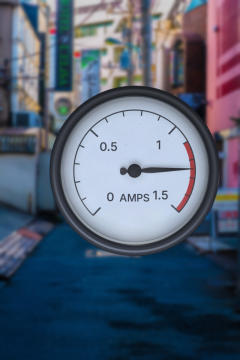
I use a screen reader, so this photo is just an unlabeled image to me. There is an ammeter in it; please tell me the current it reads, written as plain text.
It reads 1.25 A
